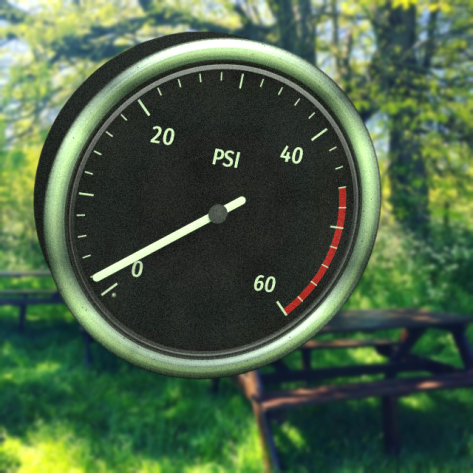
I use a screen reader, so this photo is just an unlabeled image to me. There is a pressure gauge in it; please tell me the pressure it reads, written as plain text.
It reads 2 psi
